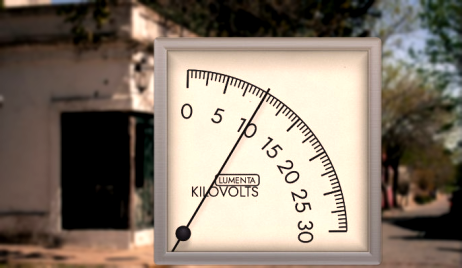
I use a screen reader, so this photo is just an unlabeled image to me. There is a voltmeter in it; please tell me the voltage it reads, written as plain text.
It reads 10 kV
